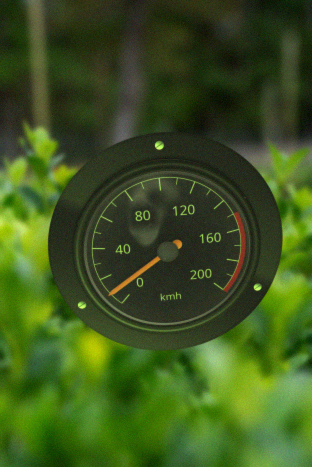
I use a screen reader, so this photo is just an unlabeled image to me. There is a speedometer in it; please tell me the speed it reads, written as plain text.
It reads 10 km/h
